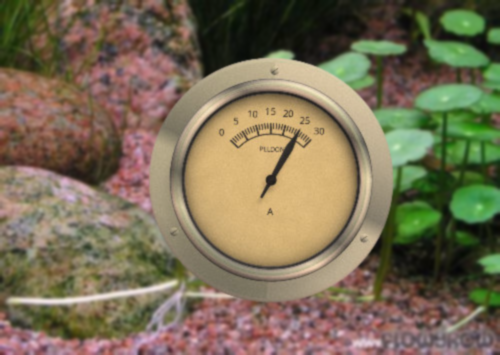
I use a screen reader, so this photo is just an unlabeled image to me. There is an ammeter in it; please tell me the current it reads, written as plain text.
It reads 25 A
